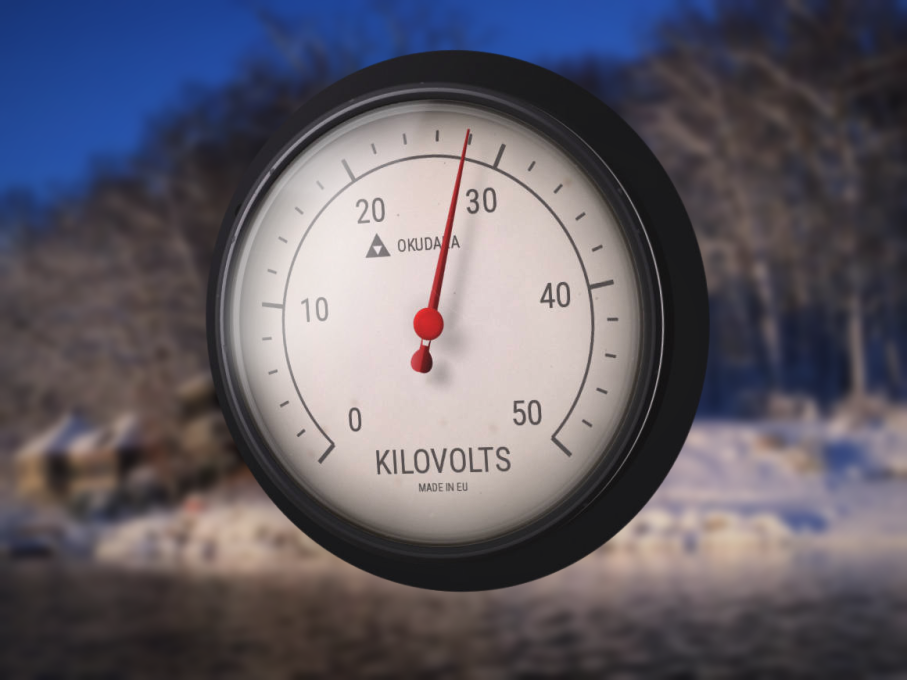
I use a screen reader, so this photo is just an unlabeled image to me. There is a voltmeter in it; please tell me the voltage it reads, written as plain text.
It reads 28 kV
